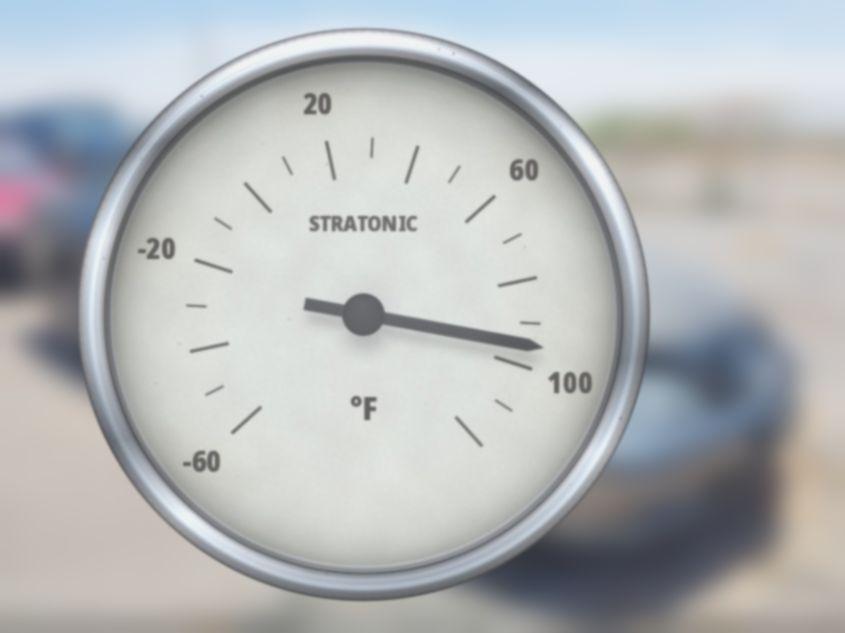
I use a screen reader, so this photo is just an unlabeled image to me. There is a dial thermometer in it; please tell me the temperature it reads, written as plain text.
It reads 95 °F
